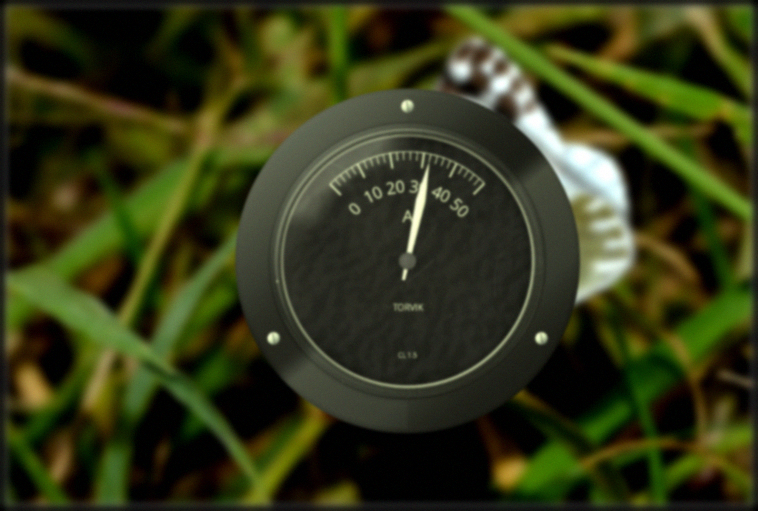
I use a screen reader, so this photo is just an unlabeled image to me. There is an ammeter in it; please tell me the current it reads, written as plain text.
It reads 32 A
